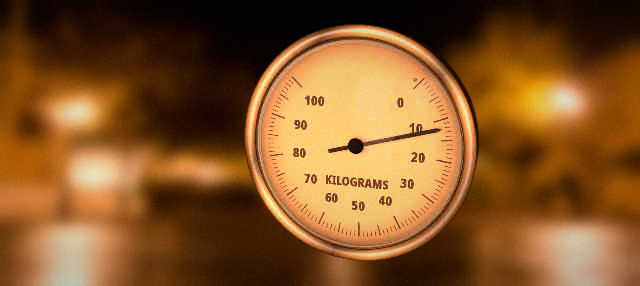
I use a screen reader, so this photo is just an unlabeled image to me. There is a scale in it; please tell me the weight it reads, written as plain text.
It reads 12 kg
